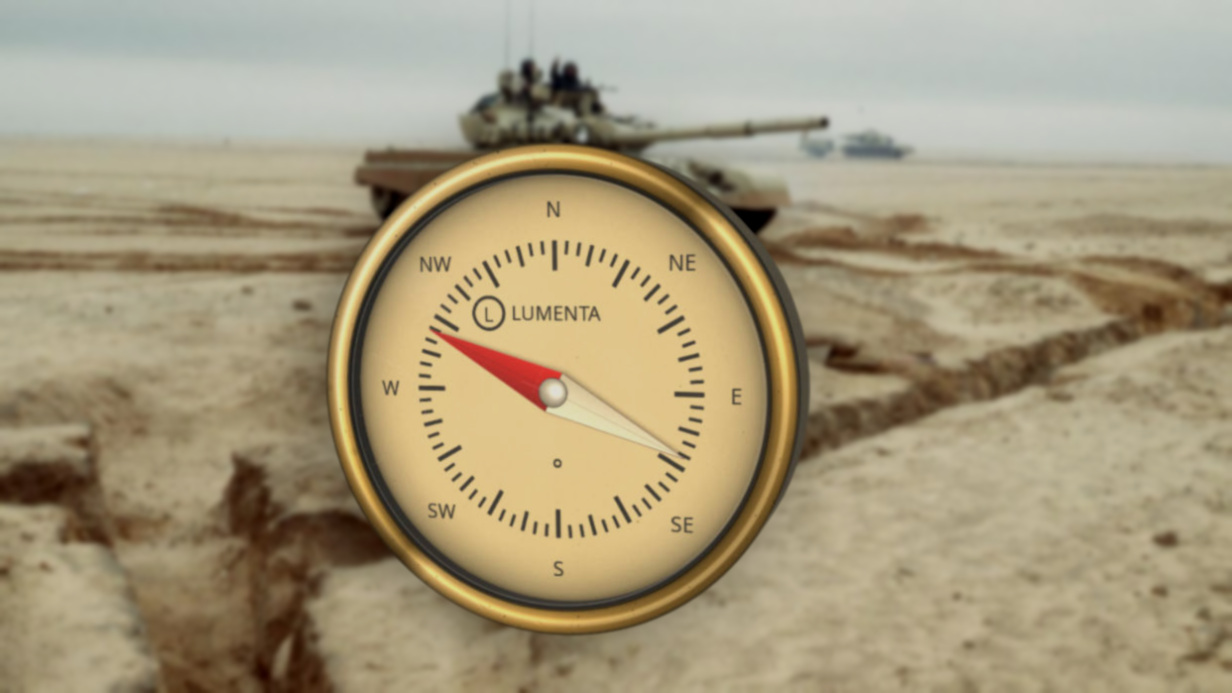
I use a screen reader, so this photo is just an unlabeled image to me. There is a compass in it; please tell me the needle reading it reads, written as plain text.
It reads 295 °
